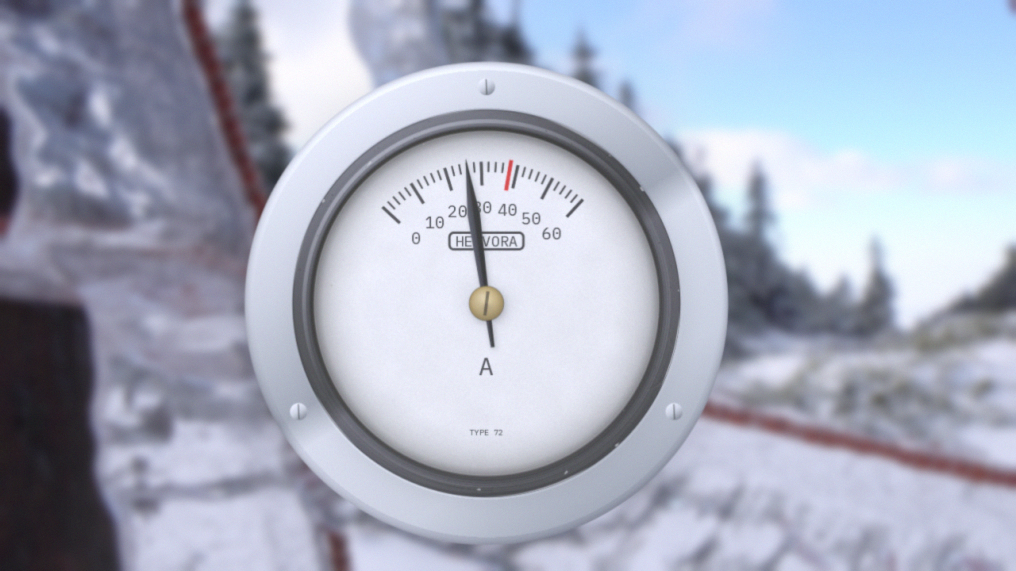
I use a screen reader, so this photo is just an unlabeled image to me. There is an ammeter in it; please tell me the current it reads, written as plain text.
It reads 26 A
